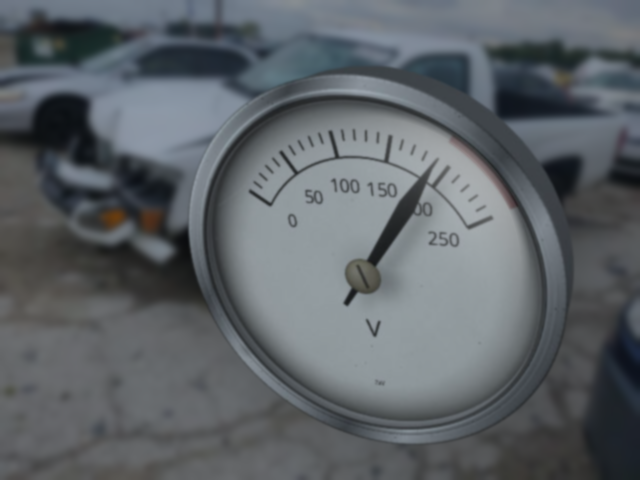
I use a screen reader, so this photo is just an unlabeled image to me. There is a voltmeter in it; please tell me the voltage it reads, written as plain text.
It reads 190 V
